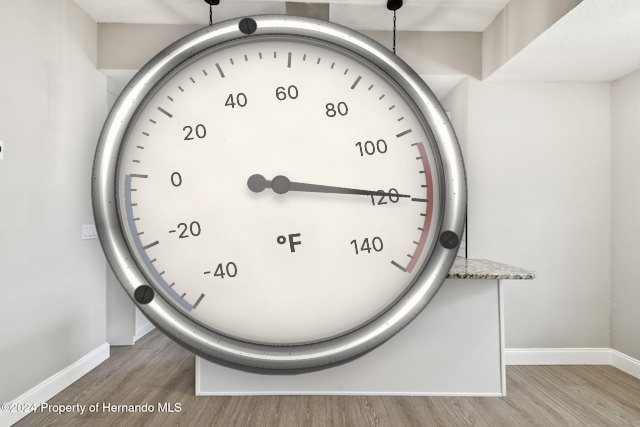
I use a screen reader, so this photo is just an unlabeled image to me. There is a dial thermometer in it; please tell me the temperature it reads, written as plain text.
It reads 120 °F
